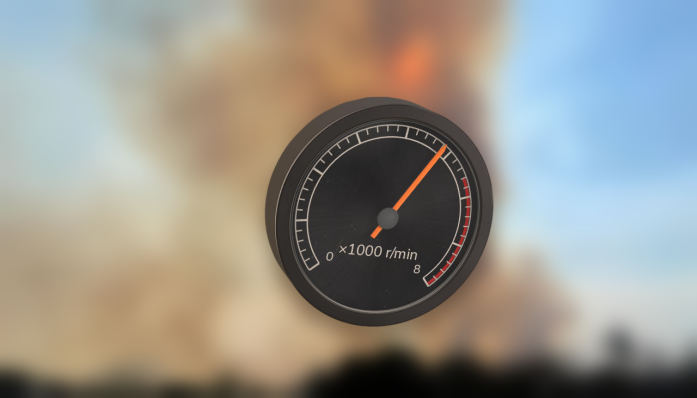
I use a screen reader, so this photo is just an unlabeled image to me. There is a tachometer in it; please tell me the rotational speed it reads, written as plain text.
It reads 4800 rpm
